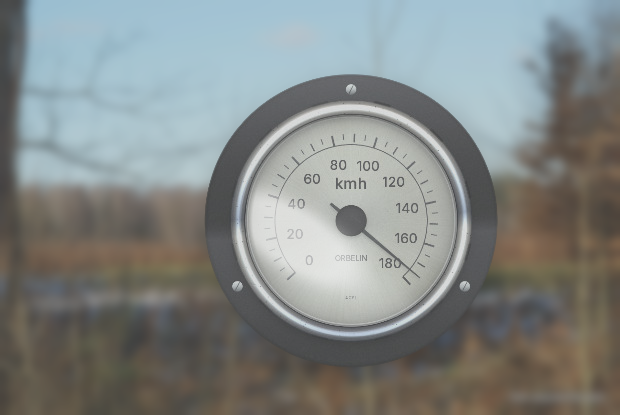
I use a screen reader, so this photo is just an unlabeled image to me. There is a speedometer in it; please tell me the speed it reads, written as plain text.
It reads 175 km/h
